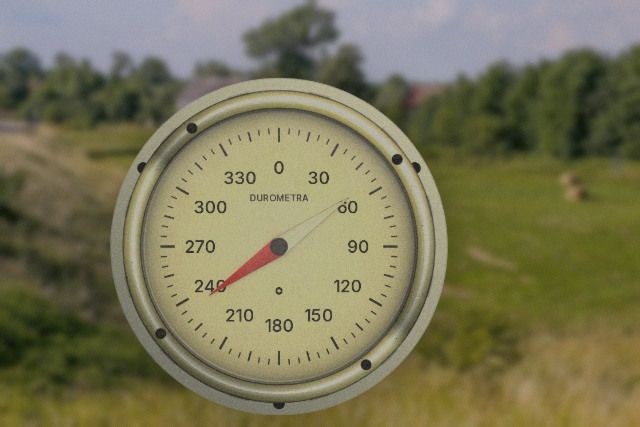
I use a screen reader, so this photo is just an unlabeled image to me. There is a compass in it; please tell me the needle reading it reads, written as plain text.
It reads 235 °
